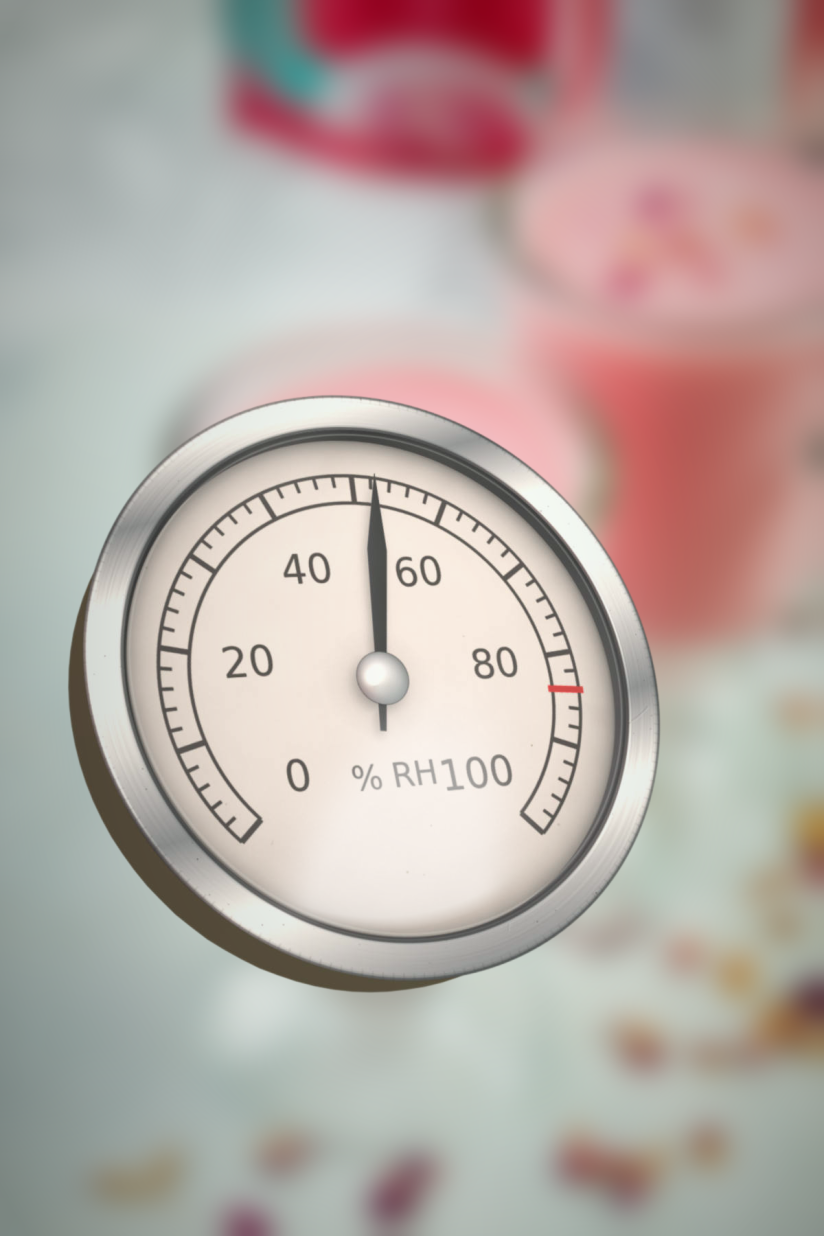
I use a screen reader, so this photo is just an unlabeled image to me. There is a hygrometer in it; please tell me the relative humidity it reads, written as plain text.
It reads 52 %
